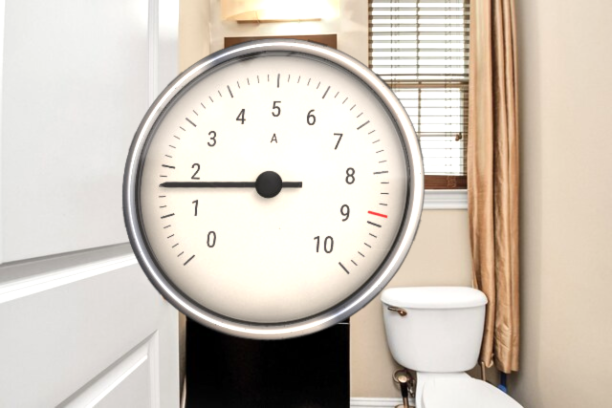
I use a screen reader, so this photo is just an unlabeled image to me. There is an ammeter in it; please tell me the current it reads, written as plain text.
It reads 1.6 A
